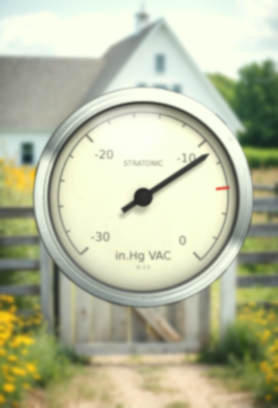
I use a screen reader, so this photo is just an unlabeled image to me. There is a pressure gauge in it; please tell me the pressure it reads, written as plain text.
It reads -9 inHg
